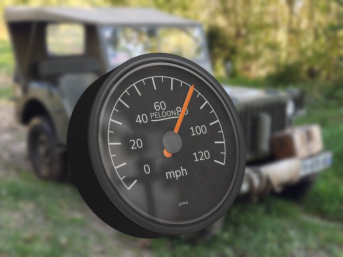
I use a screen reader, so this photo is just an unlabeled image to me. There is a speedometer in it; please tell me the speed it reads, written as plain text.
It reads 80 mph
